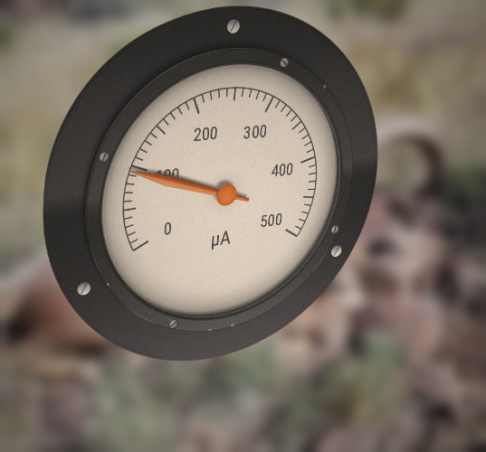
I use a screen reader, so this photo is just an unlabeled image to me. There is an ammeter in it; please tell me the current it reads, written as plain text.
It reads 95 µA
